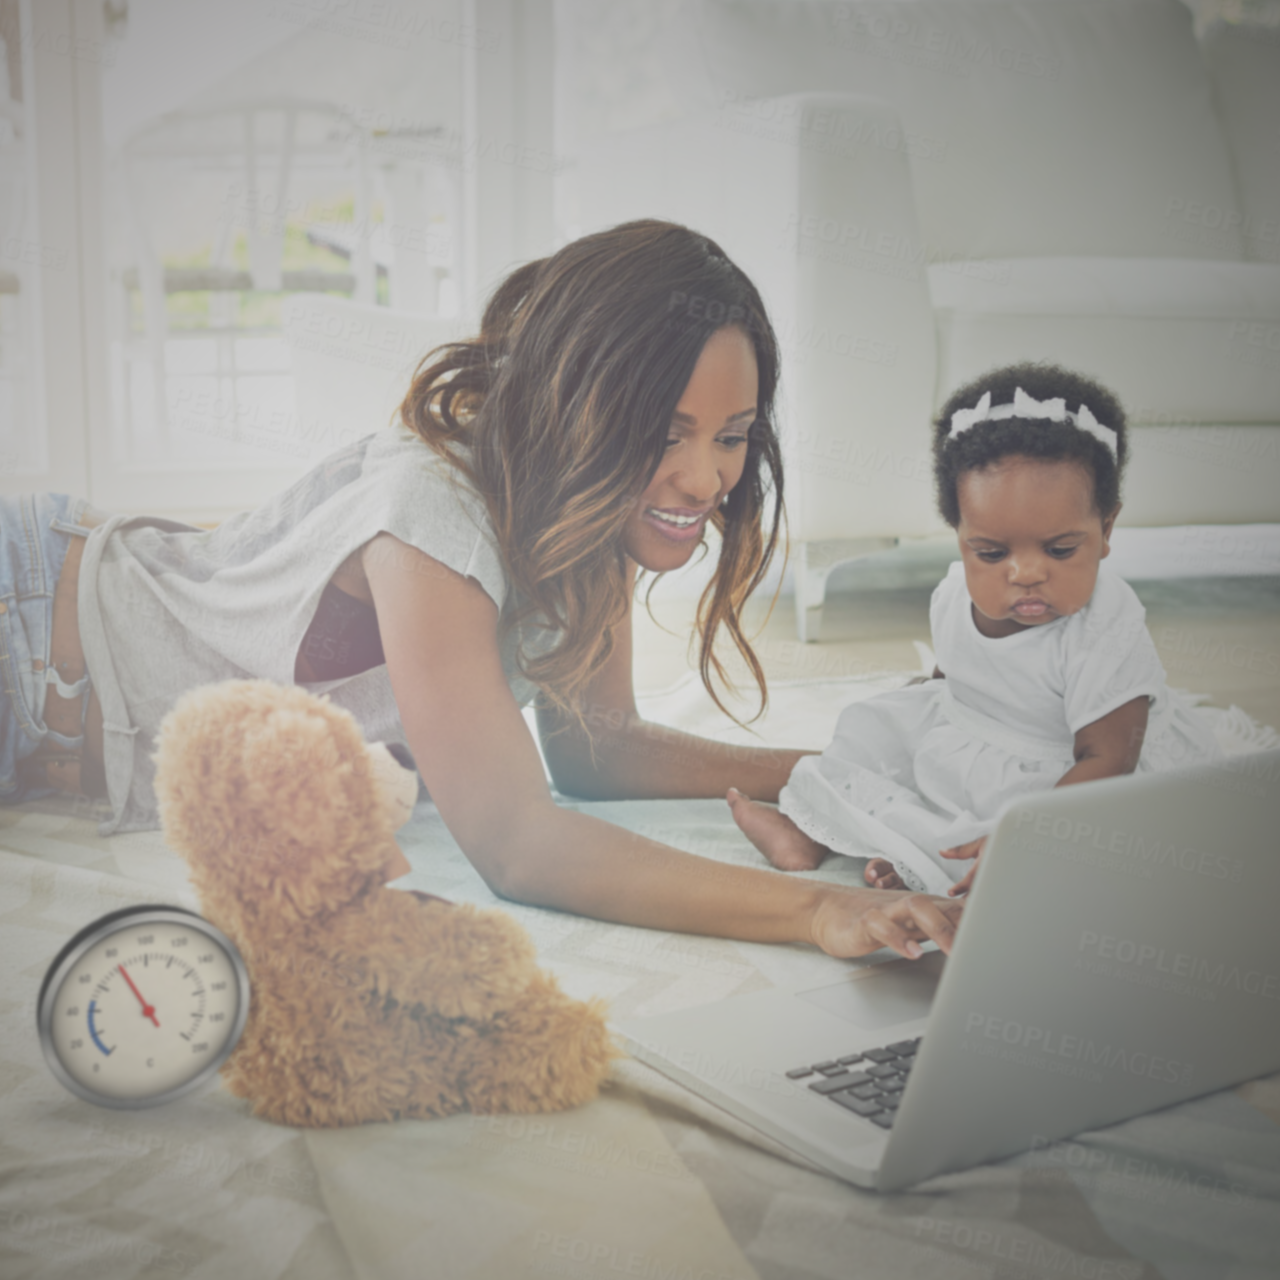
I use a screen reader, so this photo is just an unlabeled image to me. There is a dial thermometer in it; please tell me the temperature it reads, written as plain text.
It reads 80 °C
